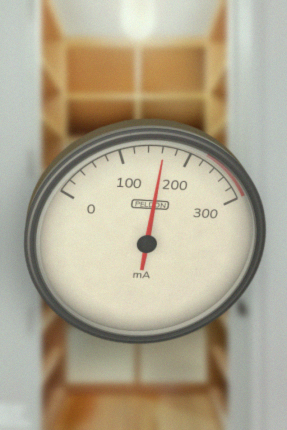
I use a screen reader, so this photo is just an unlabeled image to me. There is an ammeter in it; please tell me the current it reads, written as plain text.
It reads 160 mA
